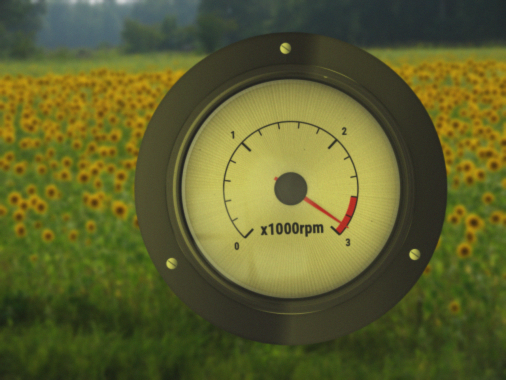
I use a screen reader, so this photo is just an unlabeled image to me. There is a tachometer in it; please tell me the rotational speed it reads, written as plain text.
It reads 2900 rpm
